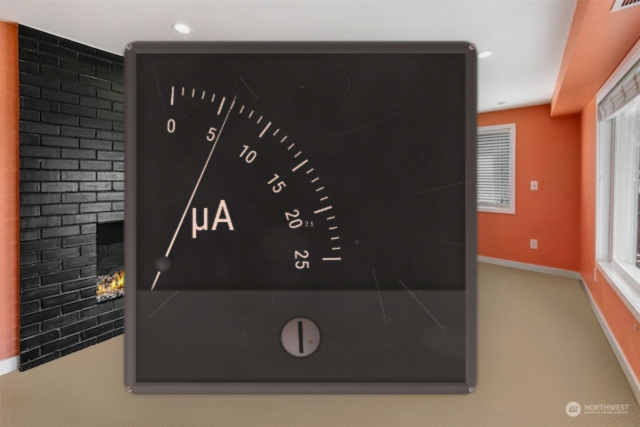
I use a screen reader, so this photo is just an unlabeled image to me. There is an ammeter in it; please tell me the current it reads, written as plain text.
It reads 6 µA
